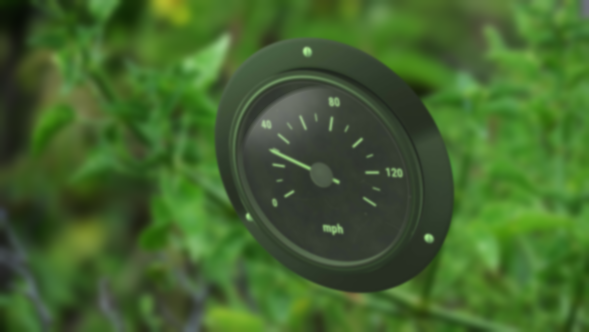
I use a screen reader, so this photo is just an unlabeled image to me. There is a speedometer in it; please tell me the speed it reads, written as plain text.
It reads 30 mph
